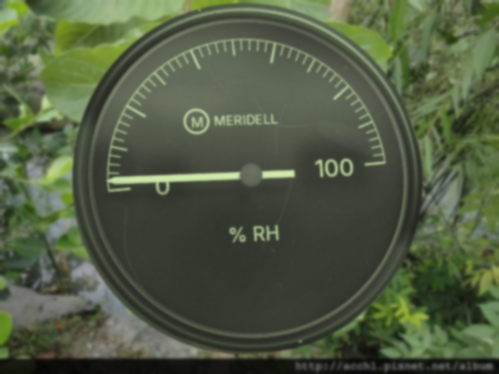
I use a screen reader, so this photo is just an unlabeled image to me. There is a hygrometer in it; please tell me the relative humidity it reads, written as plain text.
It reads 2 %
